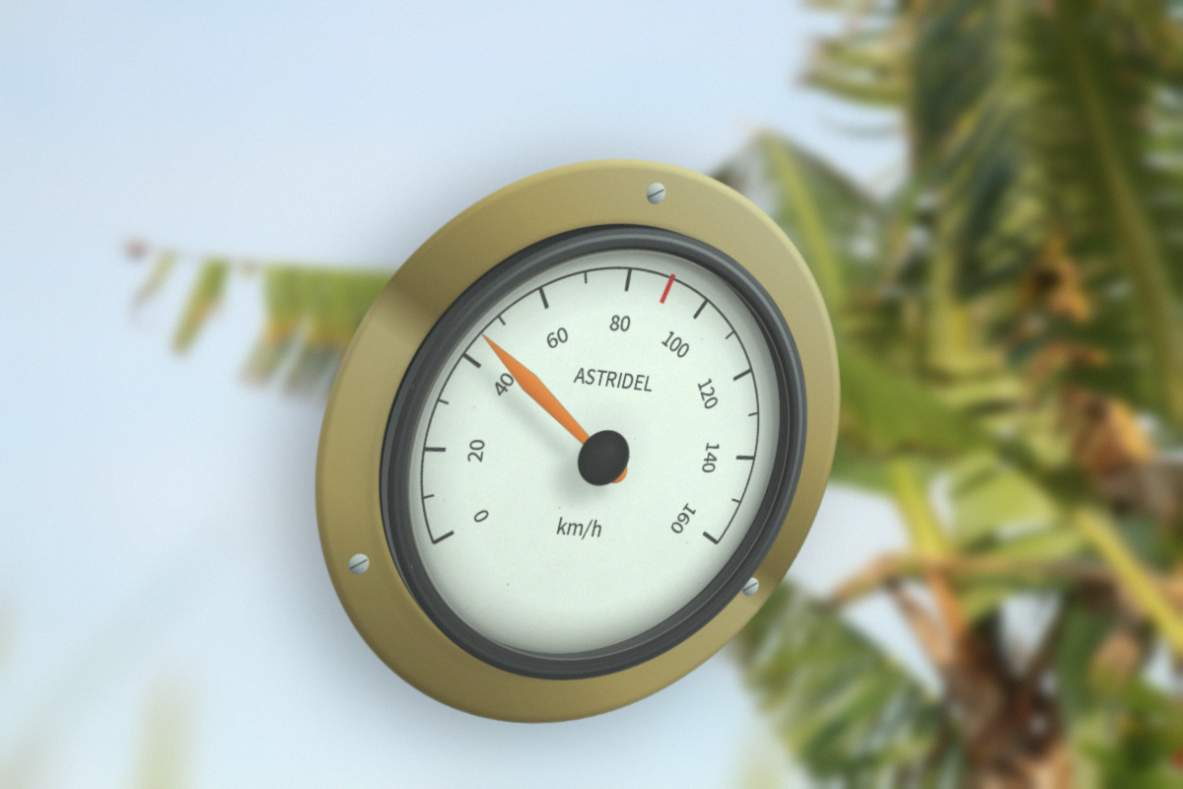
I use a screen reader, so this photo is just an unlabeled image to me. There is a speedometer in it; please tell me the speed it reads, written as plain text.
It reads 45 km/h
